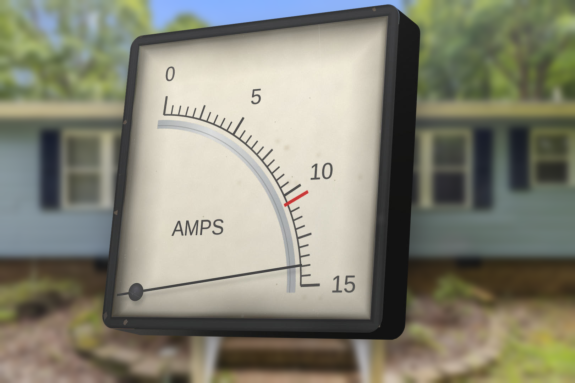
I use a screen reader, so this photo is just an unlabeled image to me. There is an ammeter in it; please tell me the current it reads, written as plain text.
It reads 14 A
